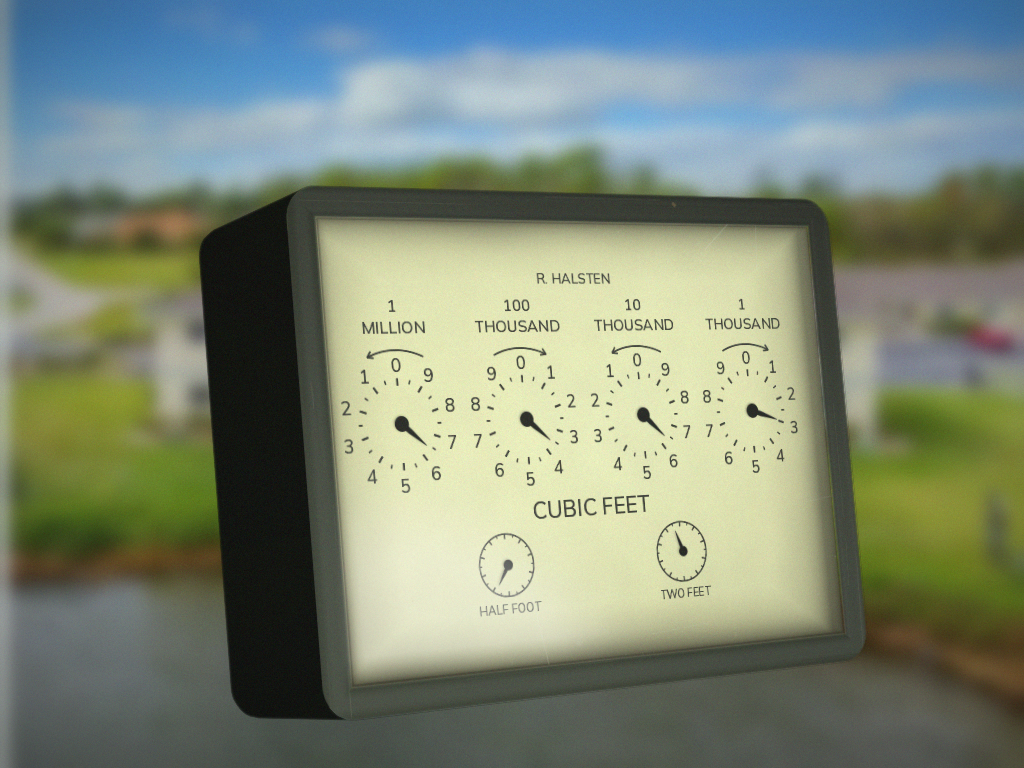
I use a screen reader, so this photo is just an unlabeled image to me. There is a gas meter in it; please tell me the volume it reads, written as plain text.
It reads 636300 ft³
